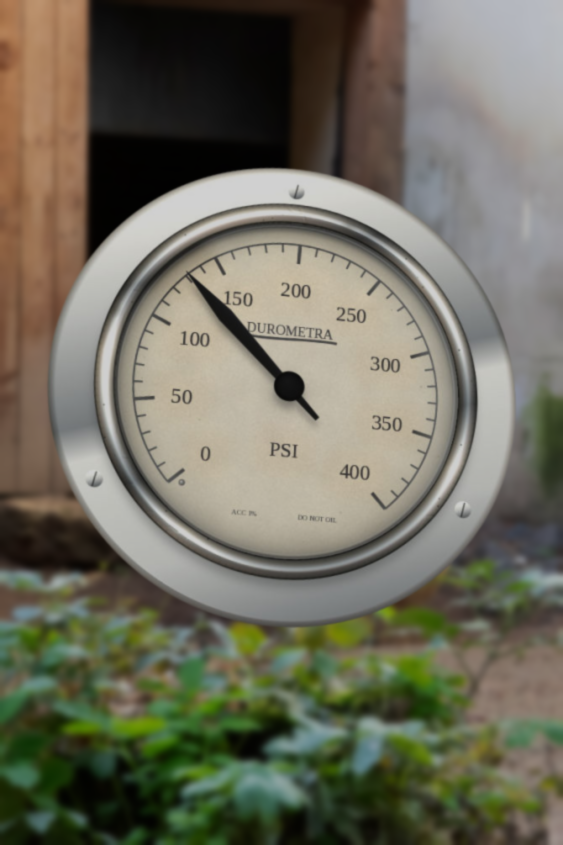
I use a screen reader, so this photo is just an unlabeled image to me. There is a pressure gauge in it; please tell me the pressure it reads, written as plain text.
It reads 130 psi
